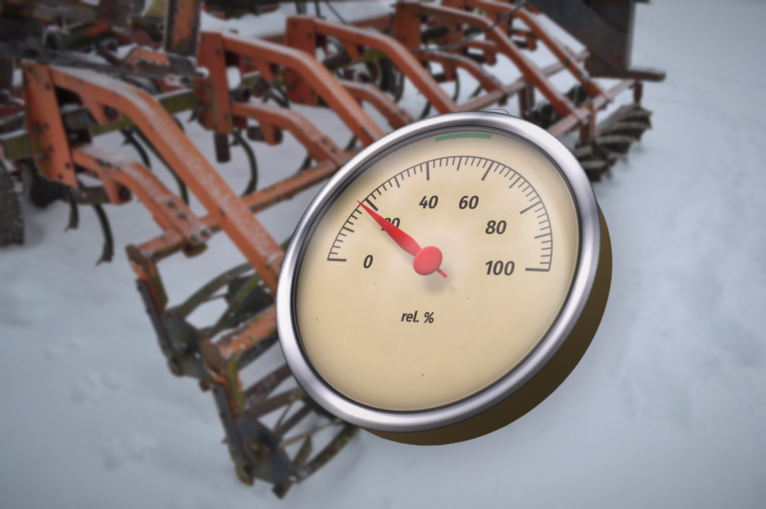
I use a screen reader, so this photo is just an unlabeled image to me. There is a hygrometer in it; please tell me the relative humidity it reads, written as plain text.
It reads 18 %
